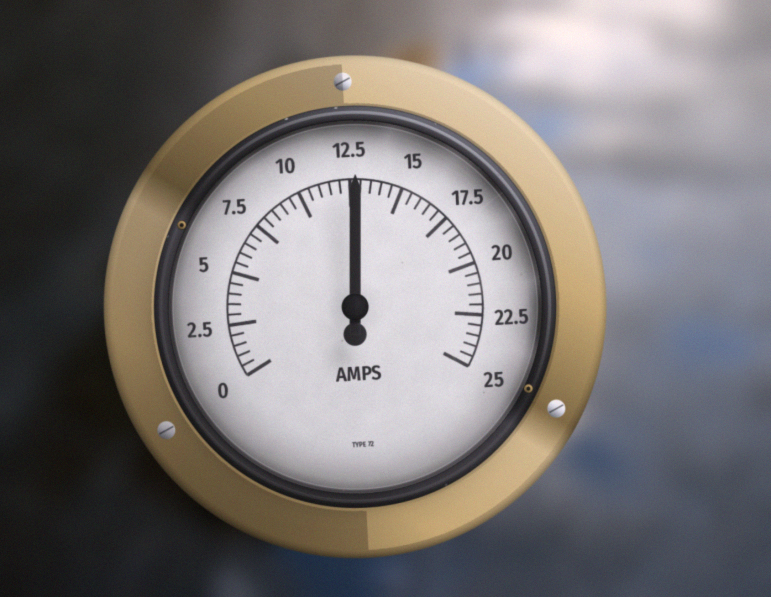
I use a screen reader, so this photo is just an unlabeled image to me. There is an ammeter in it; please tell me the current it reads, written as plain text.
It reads 12.75 A
